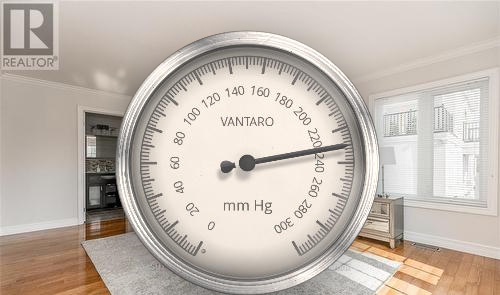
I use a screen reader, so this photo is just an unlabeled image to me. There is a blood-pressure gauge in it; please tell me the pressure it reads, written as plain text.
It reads 230 mmHg
